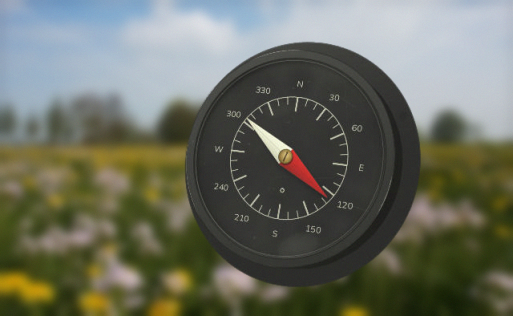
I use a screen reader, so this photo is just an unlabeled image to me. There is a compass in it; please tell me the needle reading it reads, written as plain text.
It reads 125 °
